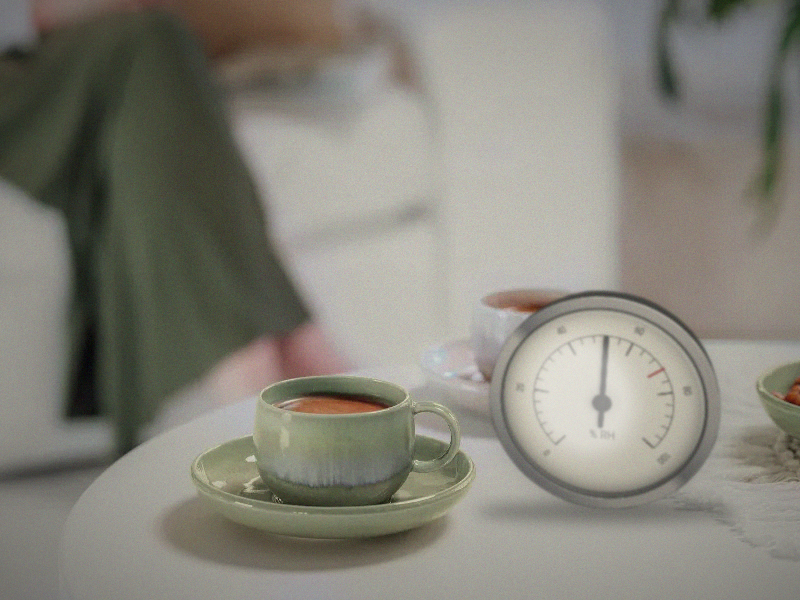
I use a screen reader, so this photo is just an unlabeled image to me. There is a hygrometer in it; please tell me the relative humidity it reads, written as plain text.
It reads 52 %
